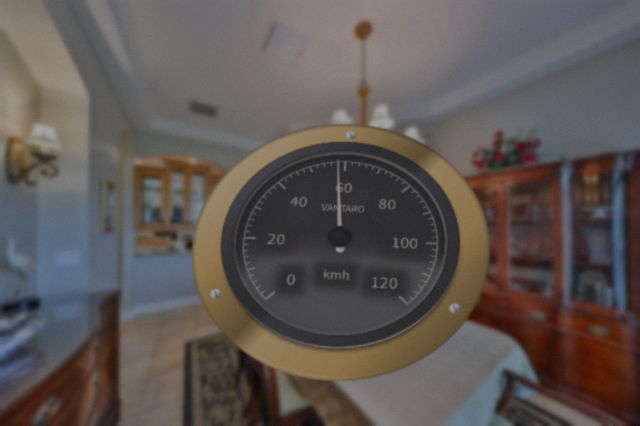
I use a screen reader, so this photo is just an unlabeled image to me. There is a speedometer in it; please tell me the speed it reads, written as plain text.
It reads 58 km/h
